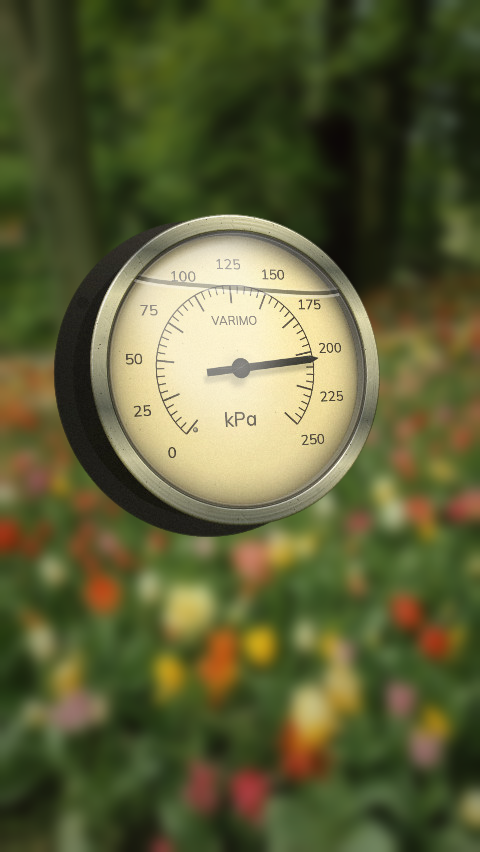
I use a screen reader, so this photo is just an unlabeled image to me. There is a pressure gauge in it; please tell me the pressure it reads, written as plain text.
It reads 205 kPa
